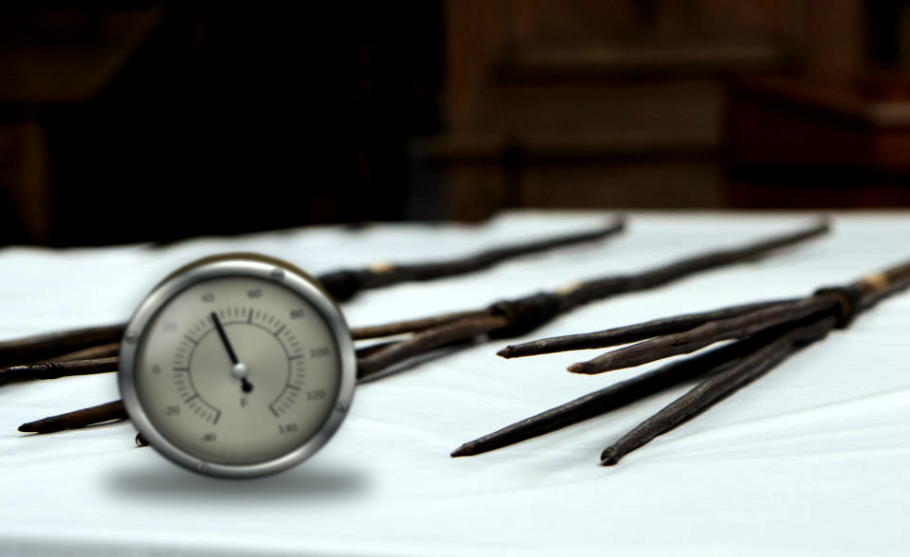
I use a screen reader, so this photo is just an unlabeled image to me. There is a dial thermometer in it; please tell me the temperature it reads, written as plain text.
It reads 40 °F
